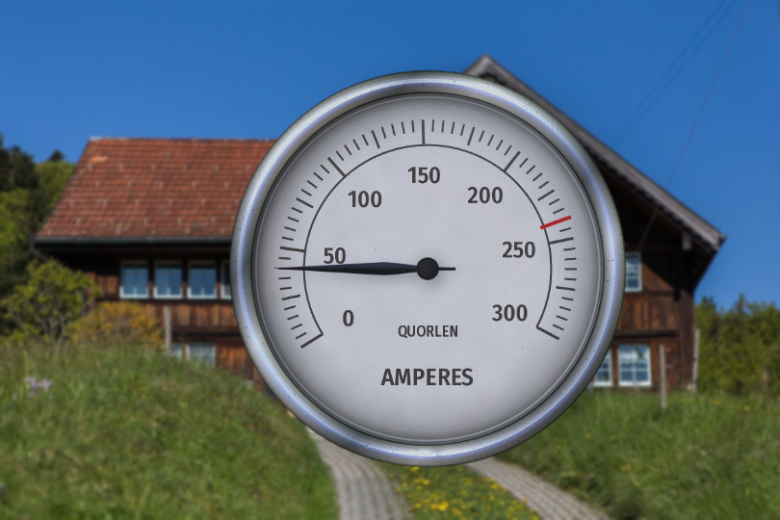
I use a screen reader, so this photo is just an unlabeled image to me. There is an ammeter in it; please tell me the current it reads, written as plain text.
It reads 40 A
